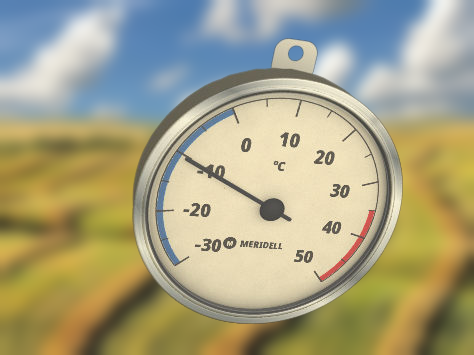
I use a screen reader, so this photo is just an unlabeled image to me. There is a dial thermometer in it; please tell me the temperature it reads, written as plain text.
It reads -10 °C
